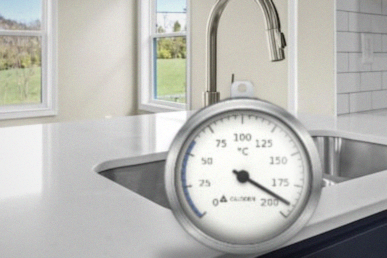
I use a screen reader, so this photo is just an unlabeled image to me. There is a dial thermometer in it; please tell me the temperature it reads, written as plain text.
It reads 190 °C
